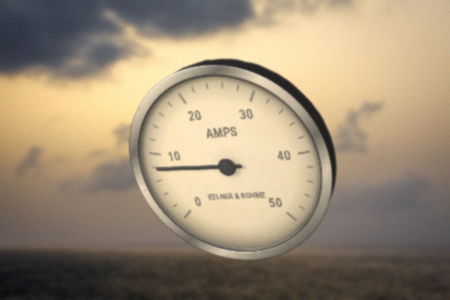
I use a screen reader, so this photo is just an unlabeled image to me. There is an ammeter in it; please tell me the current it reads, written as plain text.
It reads 8 A
